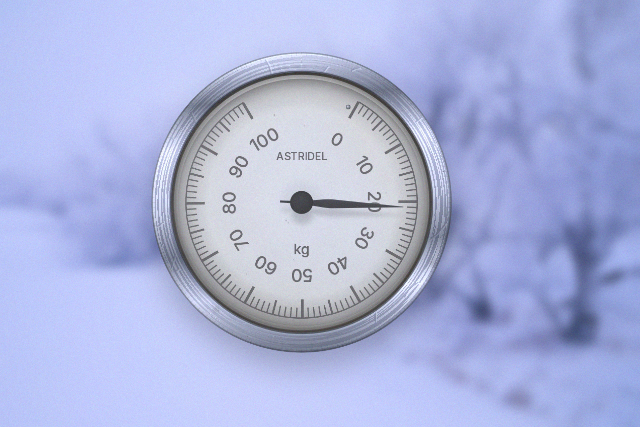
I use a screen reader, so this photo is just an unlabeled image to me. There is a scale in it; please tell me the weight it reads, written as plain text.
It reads 21 kg
